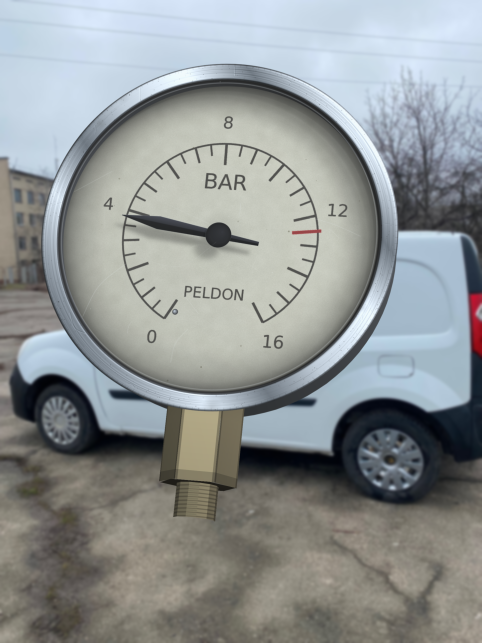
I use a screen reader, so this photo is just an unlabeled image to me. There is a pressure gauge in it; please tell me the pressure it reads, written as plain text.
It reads 3.75 bar
